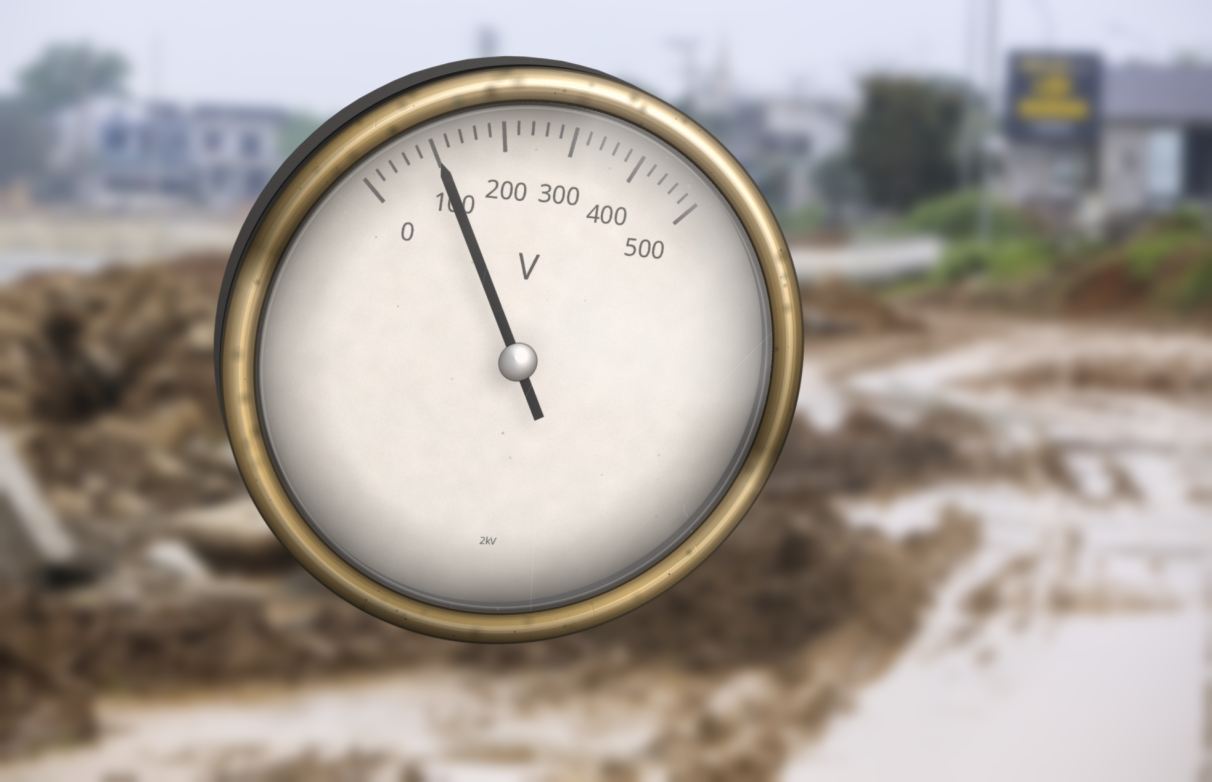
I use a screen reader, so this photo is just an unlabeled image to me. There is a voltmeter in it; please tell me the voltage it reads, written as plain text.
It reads 100 V
